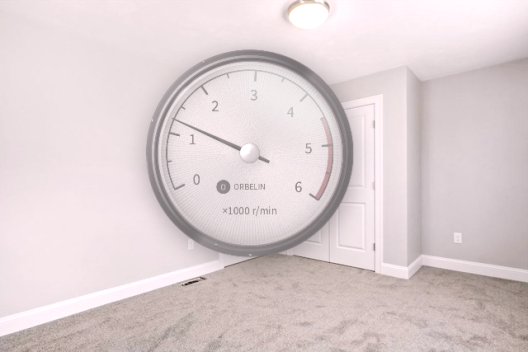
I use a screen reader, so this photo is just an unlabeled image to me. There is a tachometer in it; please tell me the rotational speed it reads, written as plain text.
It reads 1250 rpm
